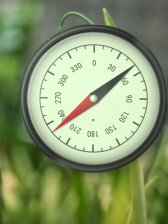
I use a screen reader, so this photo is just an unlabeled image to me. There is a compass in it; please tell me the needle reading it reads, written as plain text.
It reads 230 °
